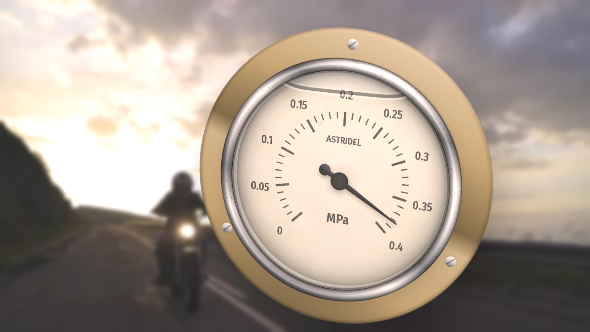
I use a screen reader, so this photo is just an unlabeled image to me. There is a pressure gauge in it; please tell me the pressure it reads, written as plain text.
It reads 0.38 MPa
